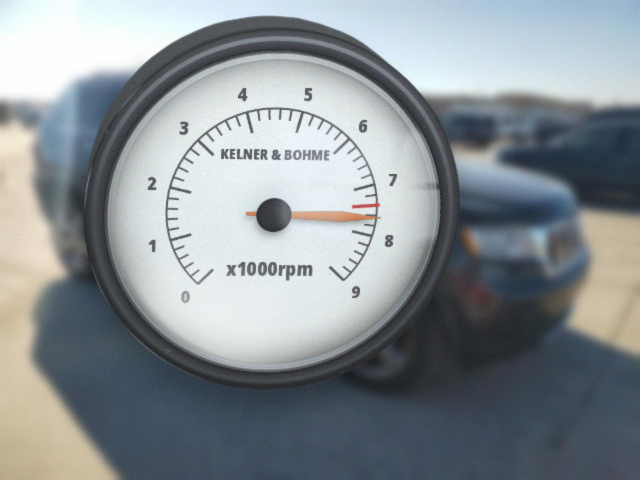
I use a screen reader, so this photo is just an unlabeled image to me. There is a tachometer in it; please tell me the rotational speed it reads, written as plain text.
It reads 7600 rpm
